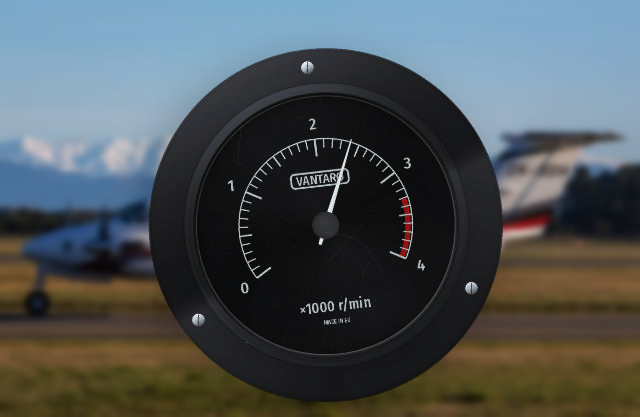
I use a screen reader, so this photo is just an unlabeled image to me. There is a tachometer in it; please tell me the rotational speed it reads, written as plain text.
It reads 2400 rpm
